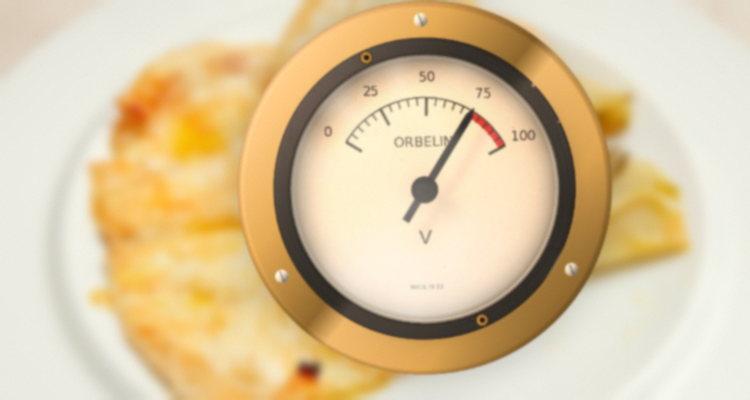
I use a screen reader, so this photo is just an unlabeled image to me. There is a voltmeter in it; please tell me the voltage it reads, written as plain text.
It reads 75 V
